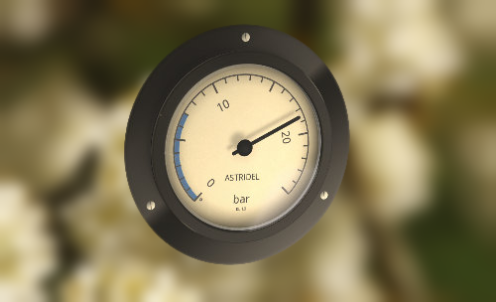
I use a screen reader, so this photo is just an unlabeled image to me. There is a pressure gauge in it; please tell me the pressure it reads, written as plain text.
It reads 18.5 bar
